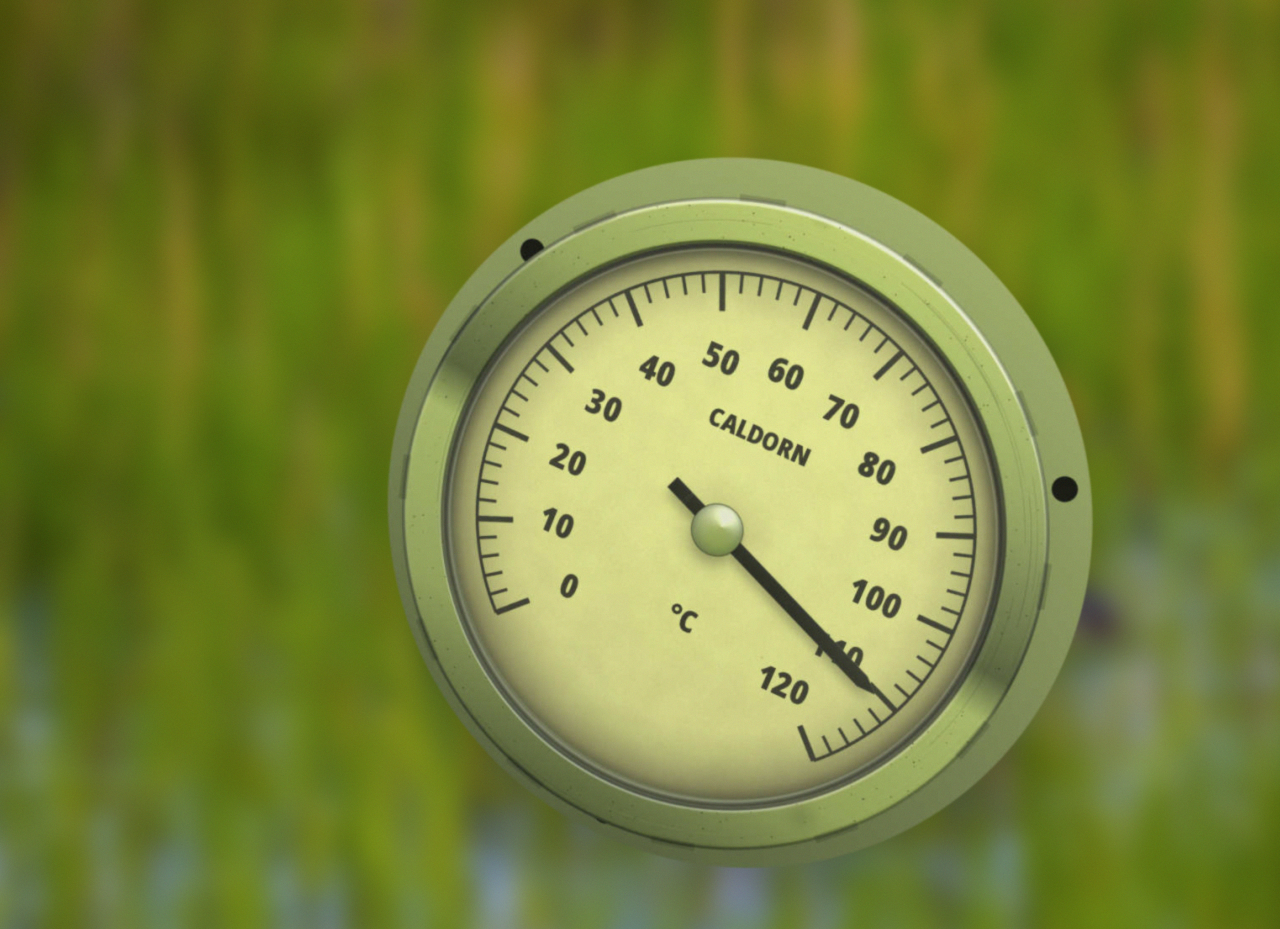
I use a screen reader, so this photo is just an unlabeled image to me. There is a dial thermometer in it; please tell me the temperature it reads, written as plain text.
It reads 110 °C
